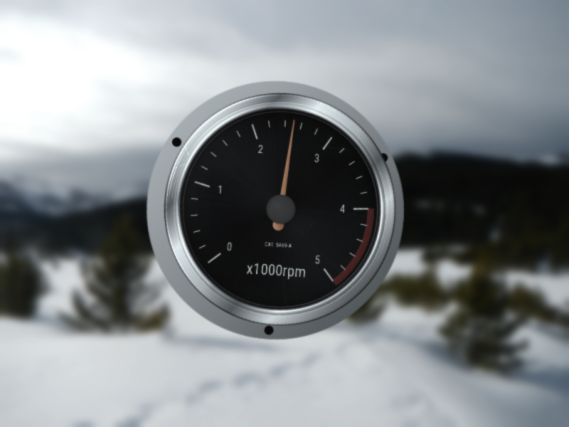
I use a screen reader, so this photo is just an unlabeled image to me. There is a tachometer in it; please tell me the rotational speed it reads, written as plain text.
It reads 2500 rpm
